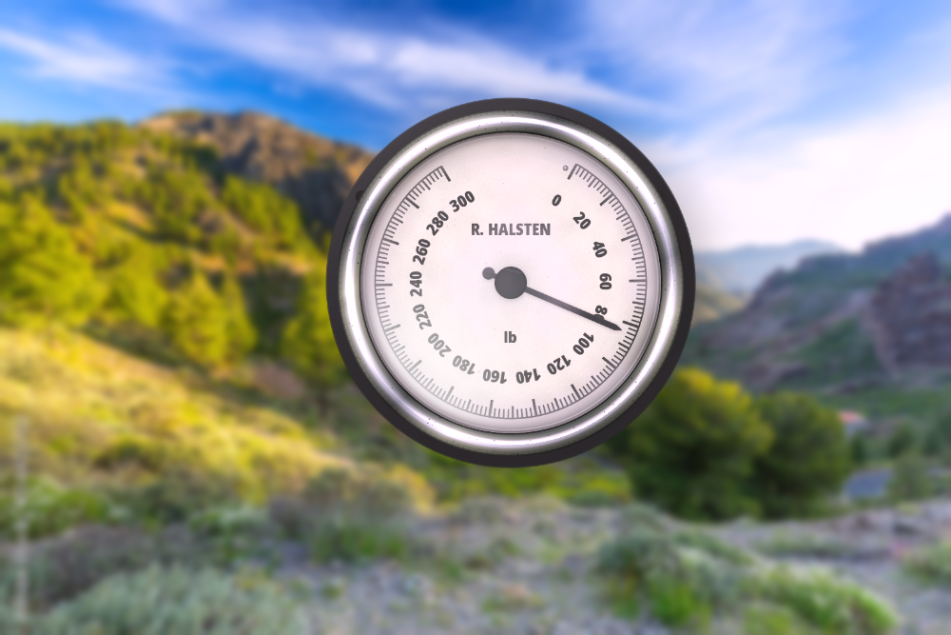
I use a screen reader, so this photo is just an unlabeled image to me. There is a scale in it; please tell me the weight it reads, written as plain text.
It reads 84 lb
